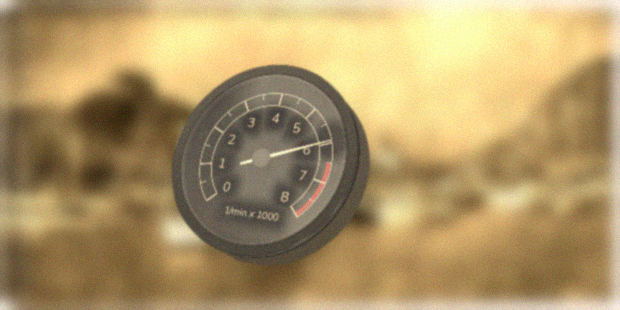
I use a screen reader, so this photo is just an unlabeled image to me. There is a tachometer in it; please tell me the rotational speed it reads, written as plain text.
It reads 6000 rpm
